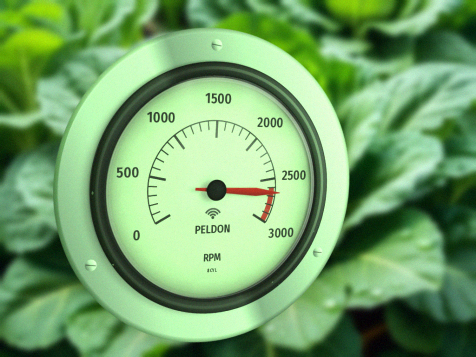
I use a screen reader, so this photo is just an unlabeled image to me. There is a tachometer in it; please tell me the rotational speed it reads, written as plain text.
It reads 2650 rpm
